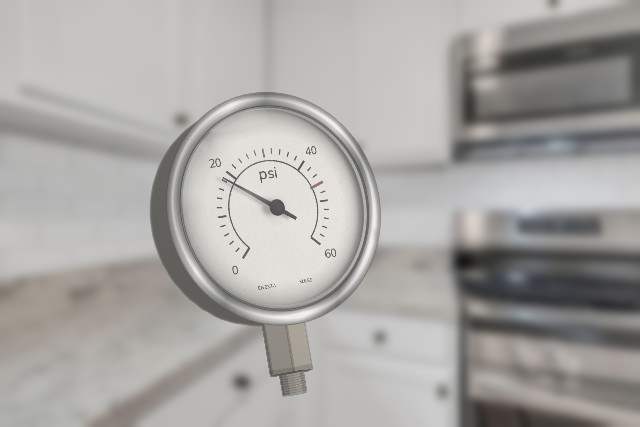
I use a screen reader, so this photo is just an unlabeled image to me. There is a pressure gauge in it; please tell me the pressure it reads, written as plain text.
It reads 18 psi
